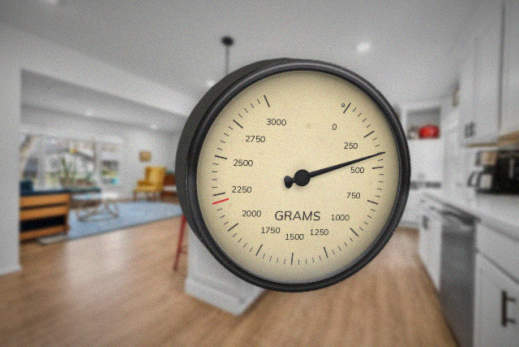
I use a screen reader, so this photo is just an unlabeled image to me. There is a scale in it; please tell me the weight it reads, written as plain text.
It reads 400 g
